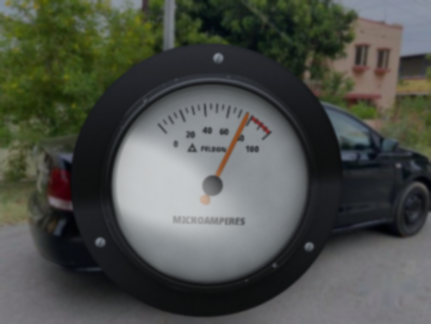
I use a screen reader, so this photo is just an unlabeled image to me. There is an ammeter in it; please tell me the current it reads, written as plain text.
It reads 75 µA
